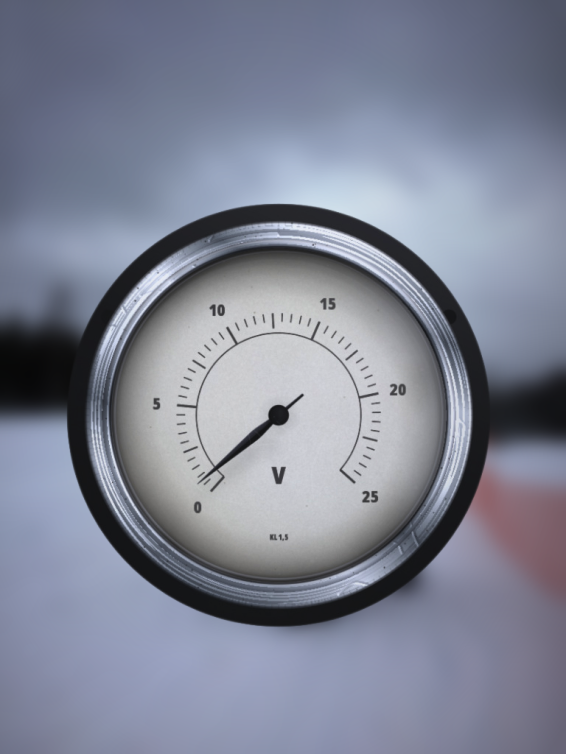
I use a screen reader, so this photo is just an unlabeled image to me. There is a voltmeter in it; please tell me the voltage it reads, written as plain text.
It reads 0.75 V
